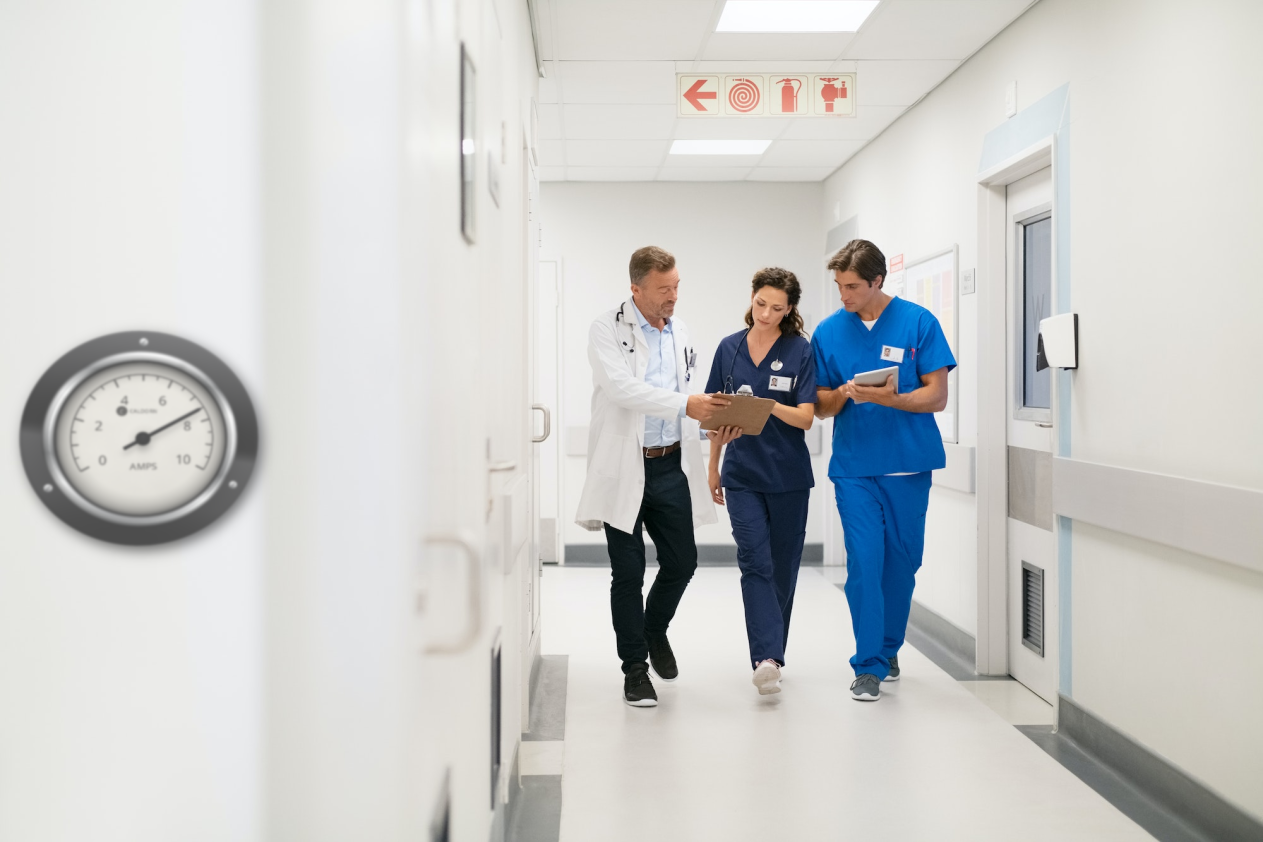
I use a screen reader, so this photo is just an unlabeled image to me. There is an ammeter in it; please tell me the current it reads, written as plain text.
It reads 7.5 A
